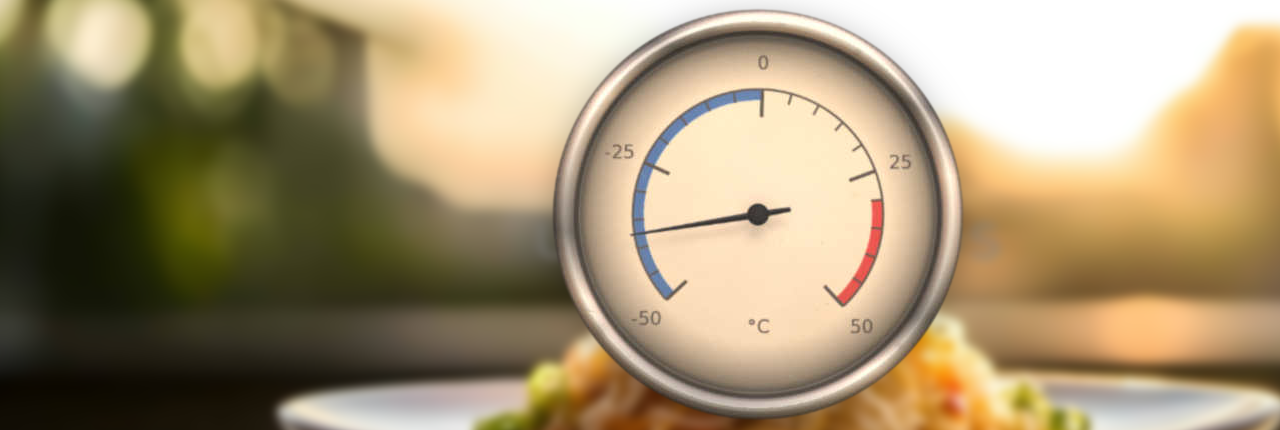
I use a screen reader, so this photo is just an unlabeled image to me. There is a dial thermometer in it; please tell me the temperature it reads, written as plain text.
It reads -37.5 °C
